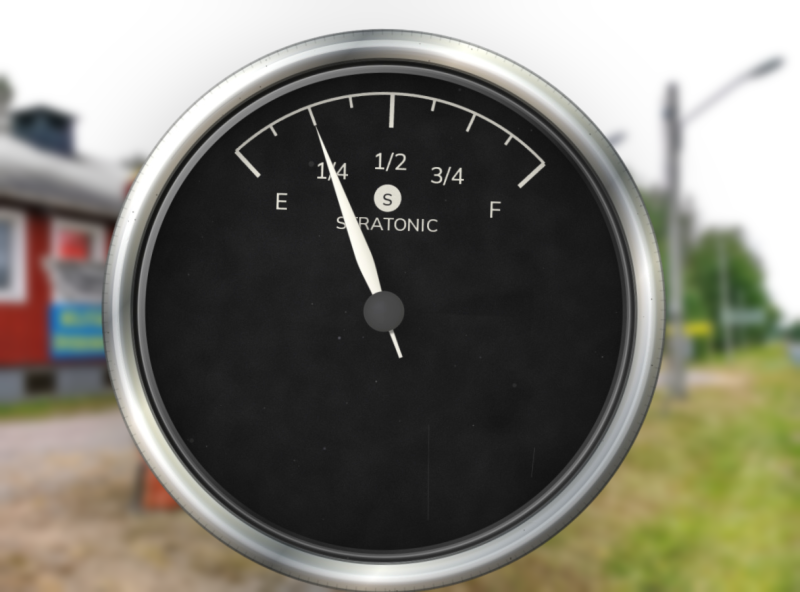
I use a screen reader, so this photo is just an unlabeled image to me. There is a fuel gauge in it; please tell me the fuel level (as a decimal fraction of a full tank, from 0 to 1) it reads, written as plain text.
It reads 0.25
